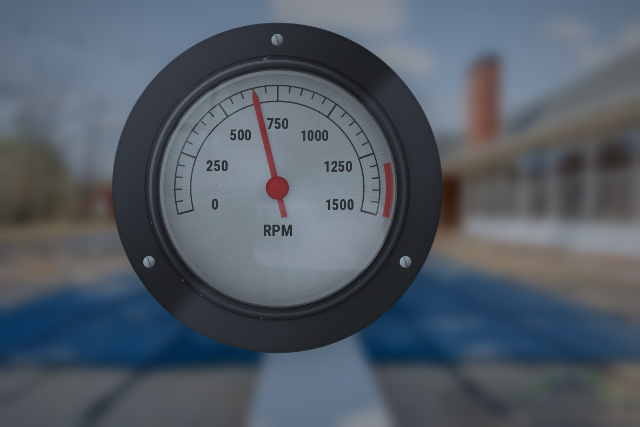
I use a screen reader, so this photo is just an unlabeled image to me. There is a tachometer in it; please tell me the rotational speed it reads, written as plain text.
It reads 650 rpm
